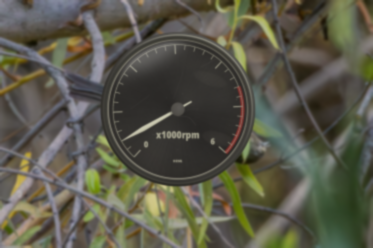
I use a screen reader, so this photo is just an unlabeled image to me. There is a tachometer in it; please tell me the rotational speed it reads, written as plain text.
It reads 400 rpm
